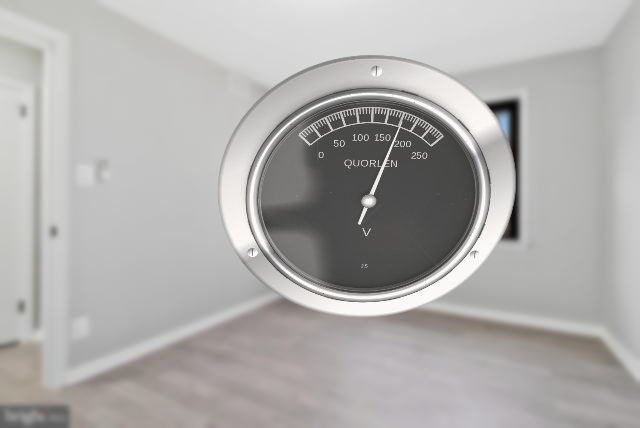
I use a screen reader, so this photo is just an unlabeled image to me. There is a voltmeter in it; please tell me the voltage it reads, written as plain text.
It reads 175 V
